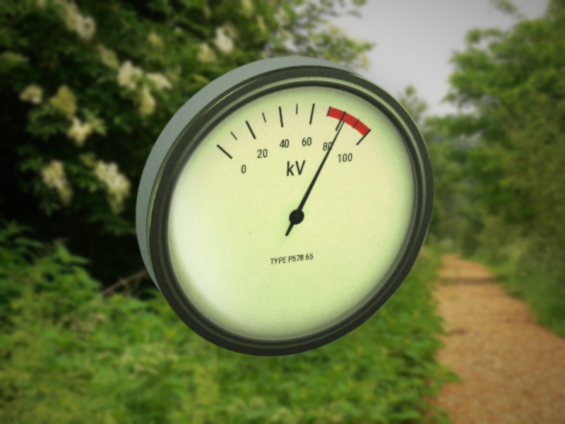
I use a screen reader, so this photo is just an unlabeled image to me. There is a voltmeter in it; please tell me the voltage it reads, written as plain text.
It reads 80 kV
